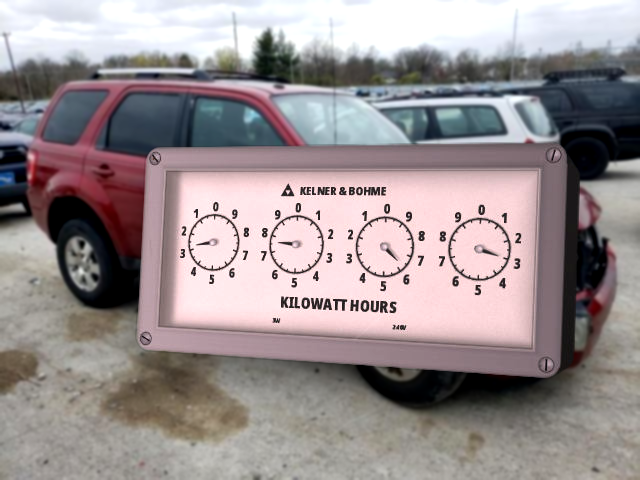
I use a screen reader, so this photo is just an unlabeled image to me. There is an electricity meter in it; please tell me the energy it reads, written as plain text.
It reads 2763 kWh
